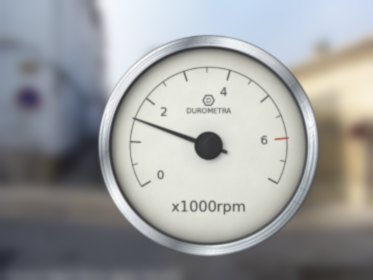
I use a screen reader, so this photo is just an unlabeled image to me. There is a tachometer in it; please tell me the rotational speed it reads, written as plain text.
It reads 1500 rpm
